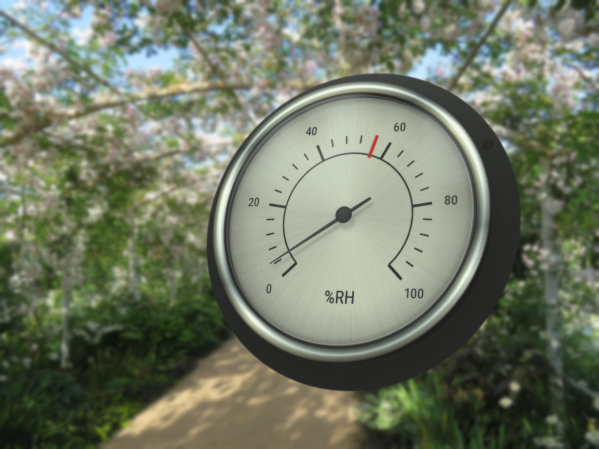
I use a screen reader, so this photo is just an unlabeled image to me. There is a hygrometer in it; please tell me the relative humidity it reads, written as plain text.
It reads 4 %
